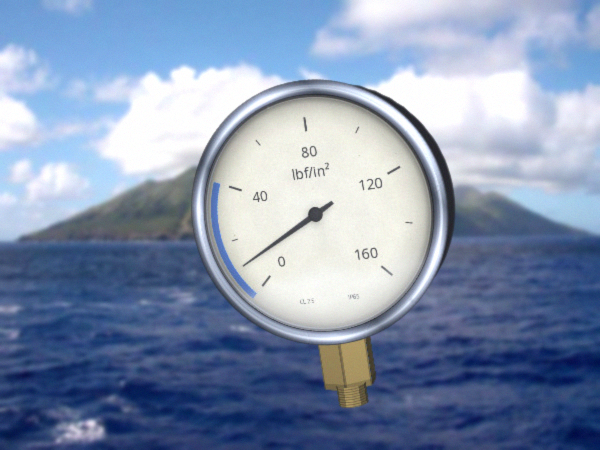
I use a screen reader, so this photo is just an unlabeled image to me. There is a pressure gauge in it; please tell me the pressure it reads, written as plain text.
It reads 10 psi
